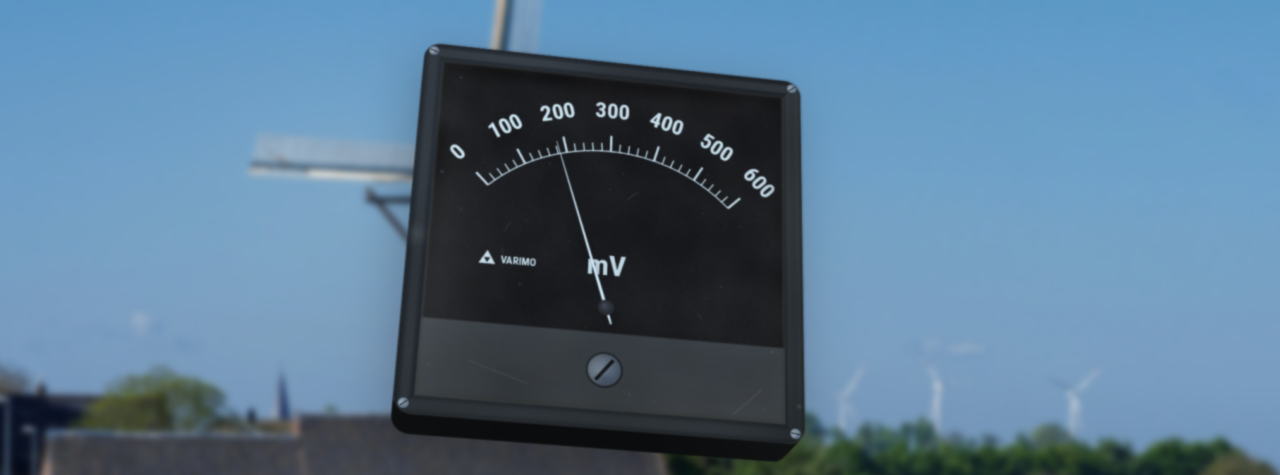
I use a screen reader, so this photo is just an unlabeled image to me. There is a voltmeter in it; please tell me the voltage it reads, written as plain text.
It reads 180 mV
